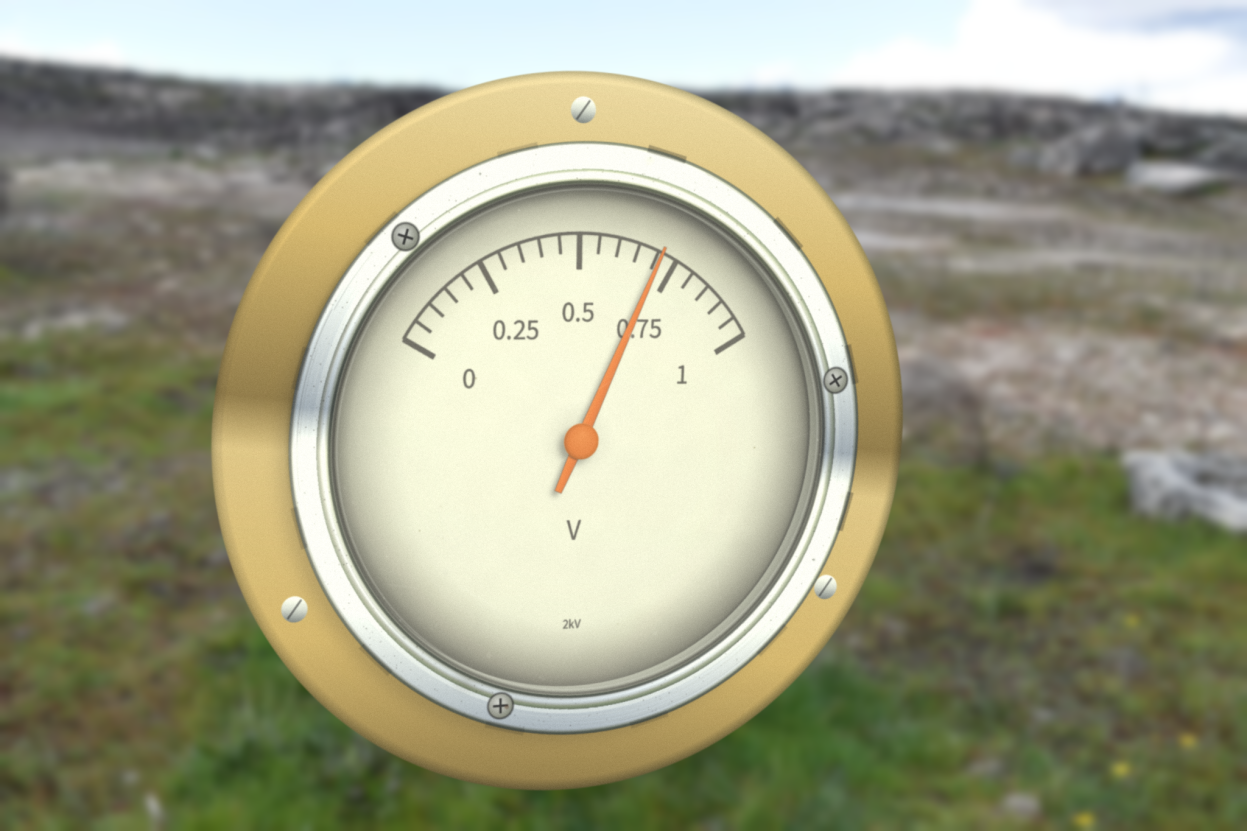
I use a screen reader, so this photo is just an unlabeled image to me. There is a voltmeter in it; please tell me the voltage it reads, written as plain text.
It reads 0.7 V
